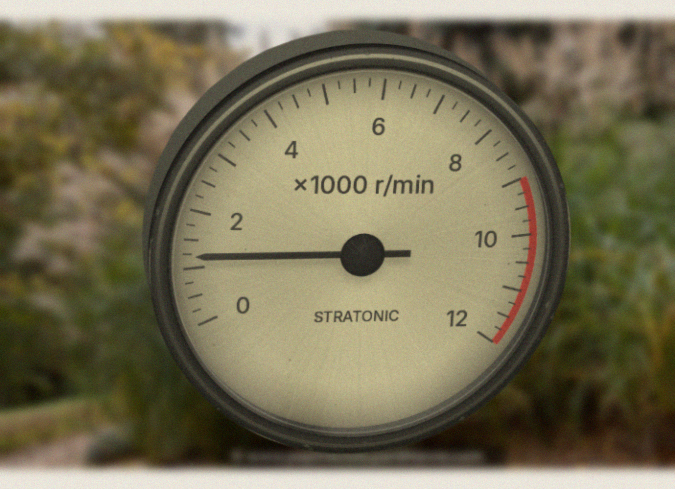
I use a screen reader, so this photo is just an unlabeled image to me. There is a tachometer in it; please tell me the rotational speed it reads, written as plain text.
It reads 1250 rpm
